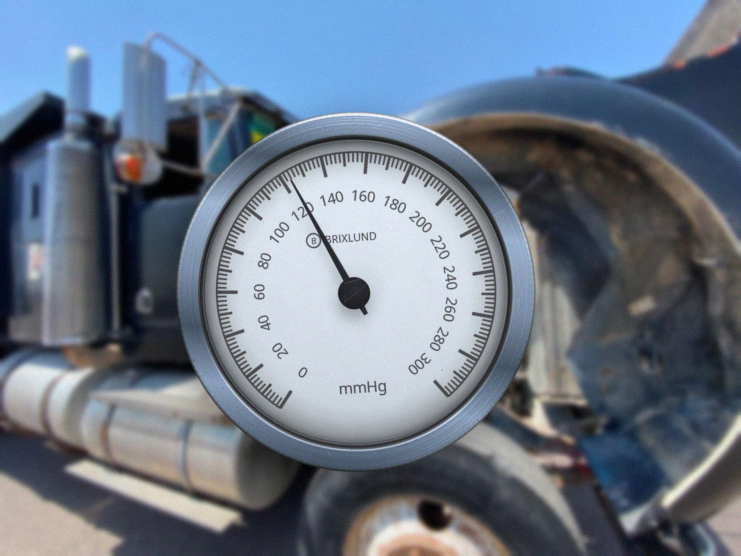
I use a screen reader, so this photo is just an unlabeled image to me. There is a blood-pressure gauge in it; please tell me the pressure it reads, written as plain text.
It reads 124 mmHg
